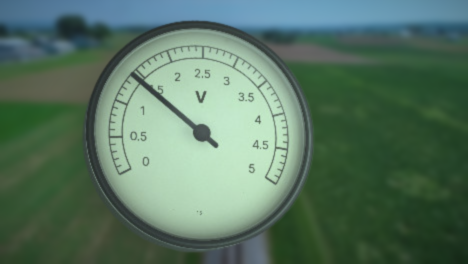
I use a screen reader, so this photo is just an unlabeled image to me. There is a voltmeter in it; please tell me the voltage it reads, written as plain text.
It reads 1.4 V
